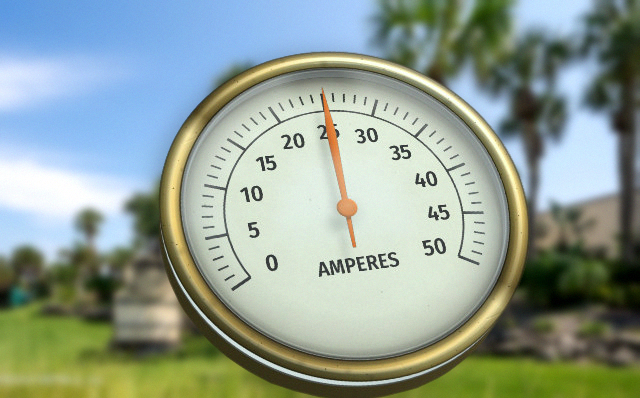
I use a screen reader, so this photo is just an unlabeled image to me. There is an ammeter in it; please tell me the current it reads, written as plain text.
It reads 25 A
